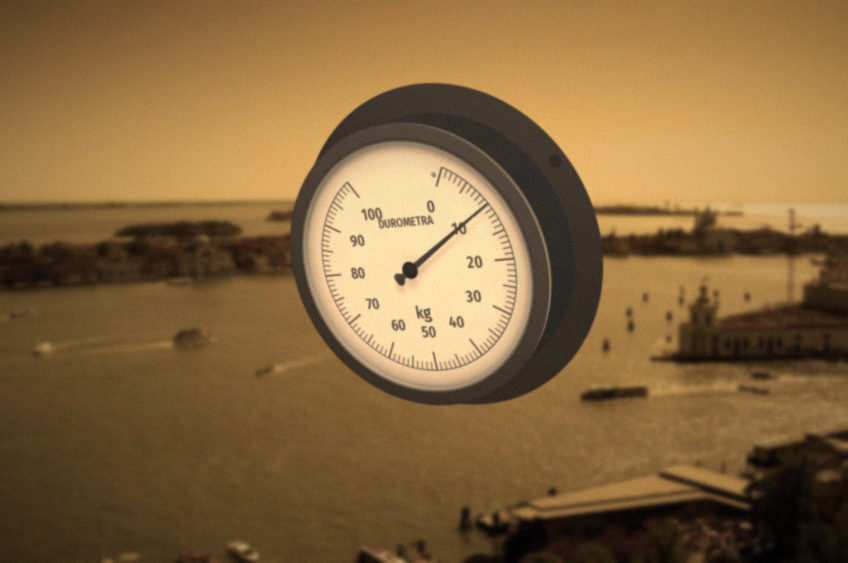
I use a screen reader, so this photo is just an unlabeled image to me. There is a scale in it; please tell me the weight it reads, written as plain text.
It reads 10 kg
